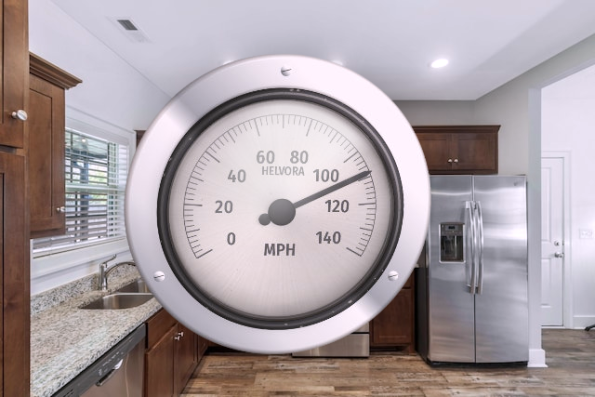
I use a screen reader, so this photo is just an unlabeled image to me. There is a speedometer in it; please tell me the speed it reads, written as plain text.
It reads 108 mph
